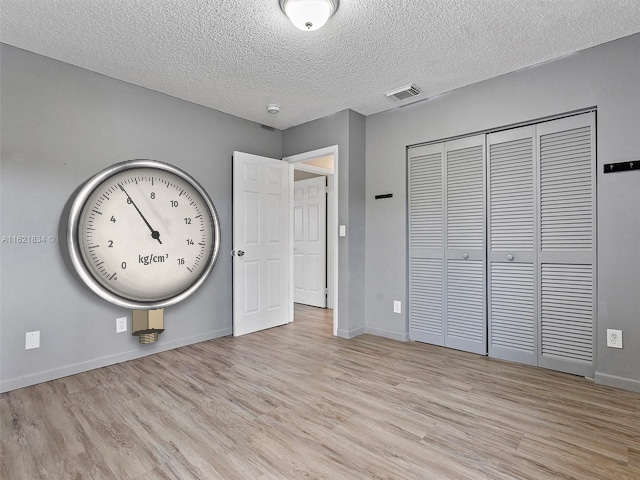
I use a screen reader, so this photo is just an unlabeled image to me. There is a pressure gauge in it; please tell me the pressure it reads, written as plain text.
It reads 6 kg/cm²
